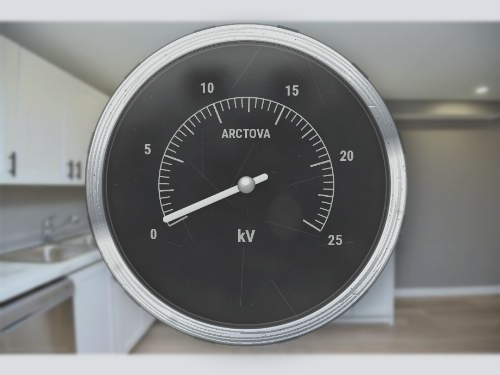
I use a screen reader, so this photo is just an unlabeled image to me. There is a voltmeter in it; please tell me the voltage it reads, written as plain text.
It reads 0.5 kV
